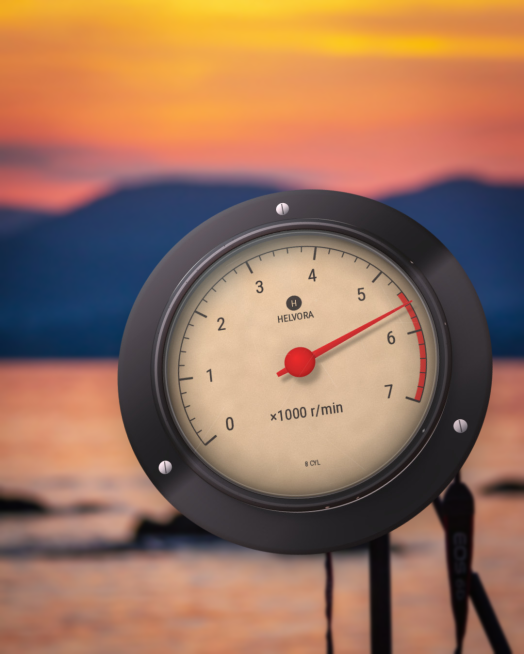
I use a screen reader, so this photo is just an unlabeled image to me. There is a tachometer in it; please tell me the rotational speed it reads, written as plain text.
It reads 5600 rpm
